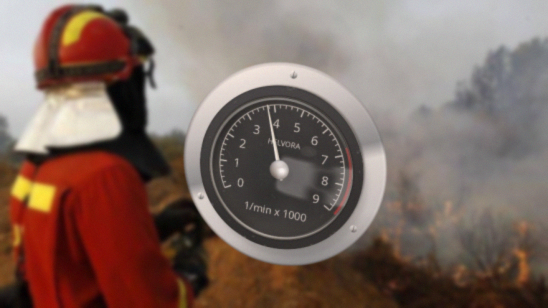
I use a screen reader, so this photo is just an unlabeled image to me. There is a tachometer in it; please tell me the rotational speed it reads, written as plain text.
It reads 3800 rpm
